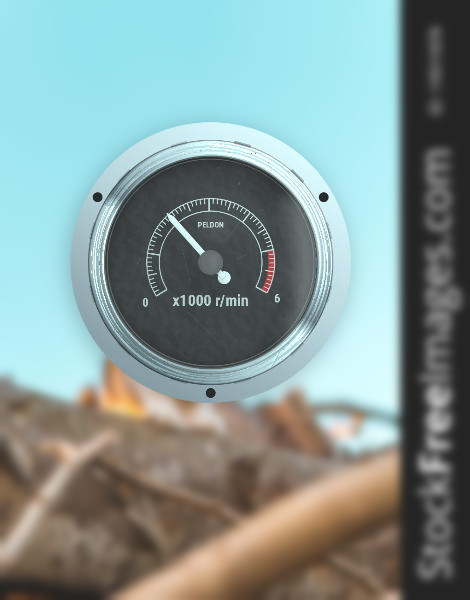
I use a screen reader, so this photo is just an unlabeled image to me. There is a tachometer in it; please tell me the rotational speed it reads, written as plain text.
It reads 2000 rpm
